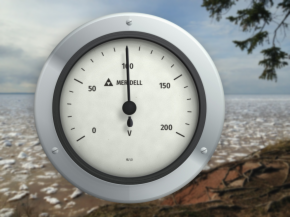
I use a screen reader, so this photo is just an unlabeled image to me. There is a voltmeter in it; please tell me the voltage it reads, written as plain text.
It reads 100 V
